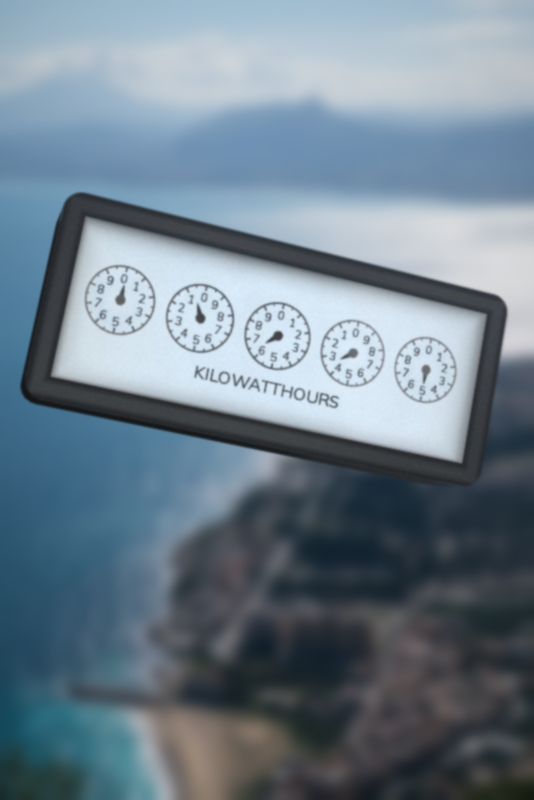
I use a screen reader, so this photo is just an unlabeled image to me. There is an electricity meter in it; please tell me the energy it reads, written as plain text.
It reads 635 kWh
